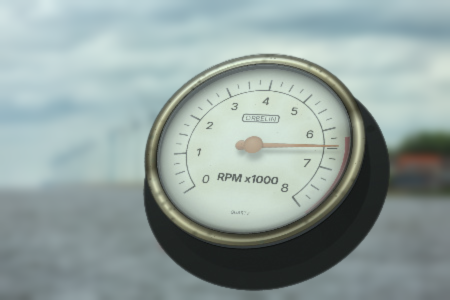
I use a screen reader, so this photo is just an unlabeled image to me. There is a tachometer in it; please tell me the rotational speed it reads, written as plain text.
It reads 6500 rpm
